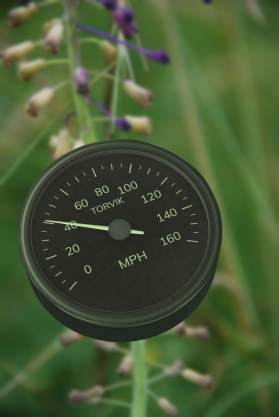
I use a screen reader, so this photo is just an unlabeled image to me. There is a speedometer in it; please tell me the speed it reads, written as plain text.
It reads 40 mph
